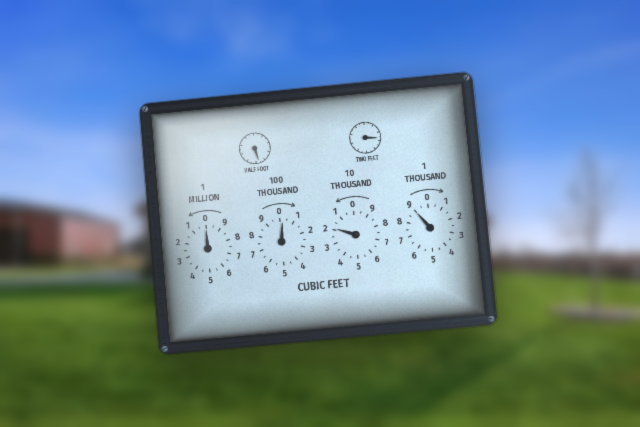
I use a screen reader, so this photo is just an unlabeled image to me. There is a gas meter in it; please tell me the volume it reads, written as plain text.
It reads 1900 ft³
